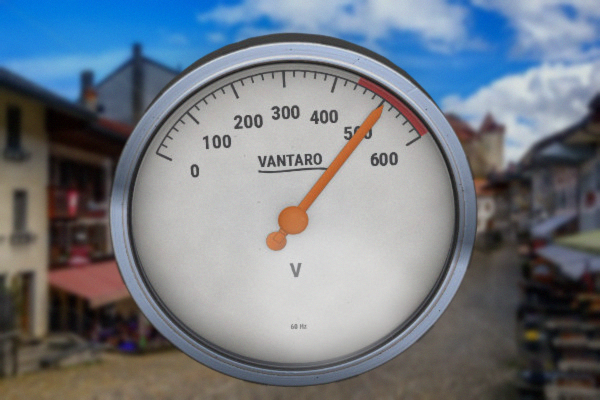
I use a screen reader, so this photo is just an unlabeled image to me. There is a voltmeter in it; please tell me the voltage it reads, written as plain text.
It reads 500 V
